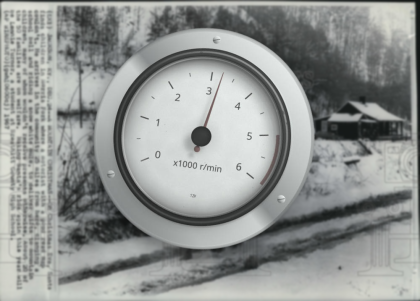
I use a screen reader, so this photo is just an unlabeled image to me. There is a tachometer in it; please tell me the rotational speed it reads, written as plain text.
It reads 3250 rpm
